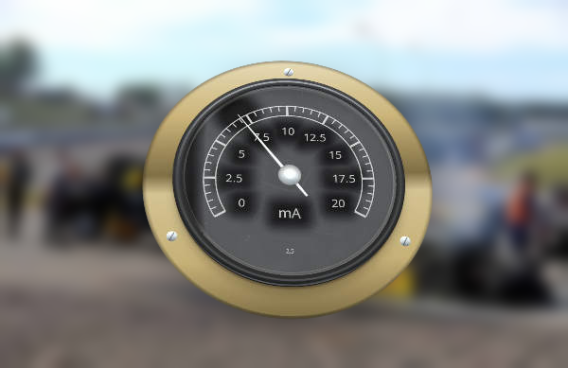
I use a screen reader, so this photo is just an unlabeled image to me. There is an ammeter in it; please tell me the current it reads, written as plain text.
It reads 7 mA
